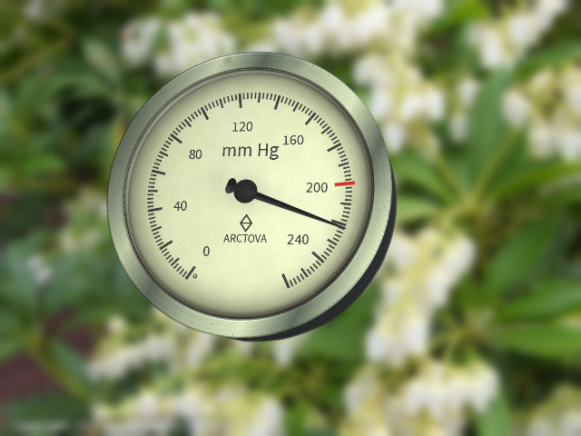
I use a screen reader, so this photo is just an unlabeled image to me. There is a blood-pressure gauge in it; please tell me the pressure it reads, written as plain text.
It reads 222 mmHg
